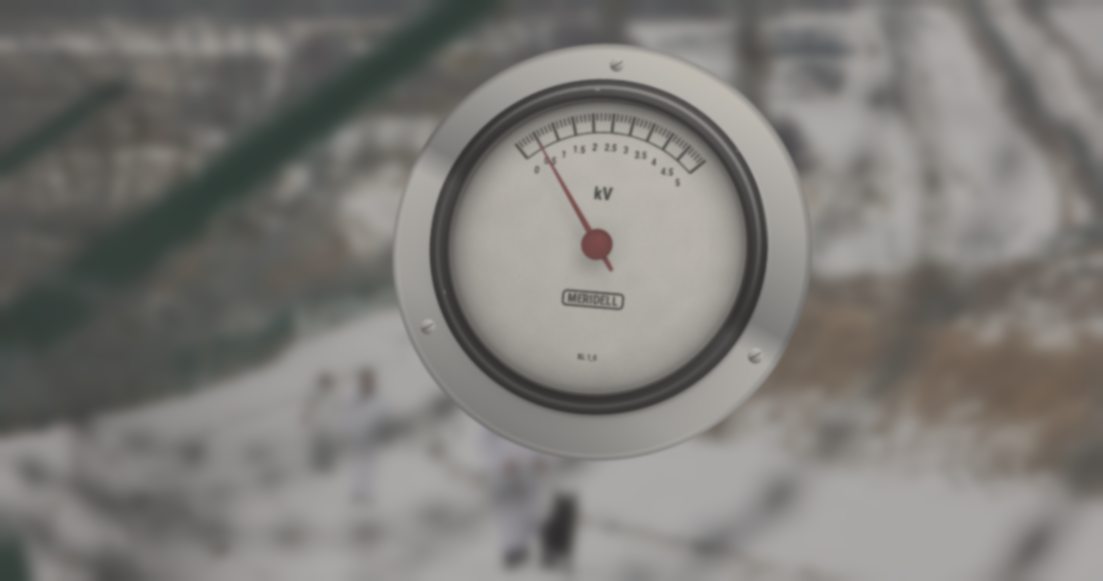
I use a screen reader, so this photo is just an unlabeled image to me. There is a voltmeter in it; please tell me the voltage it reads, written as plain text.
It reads 0.5 kV
